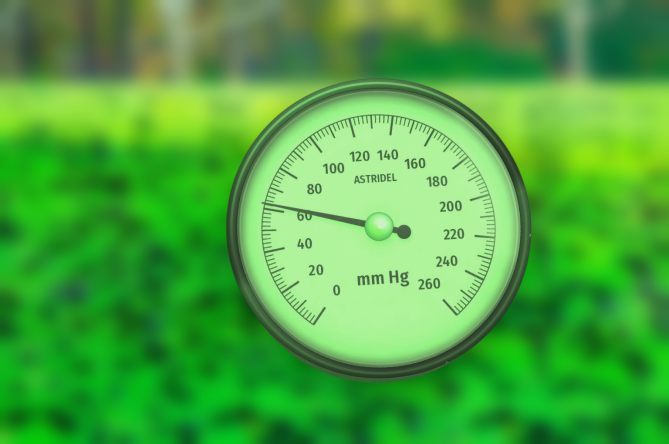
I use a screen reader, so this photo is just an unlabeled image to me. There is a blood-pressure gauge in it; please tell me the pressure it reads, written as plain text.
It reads 62 mmHg
